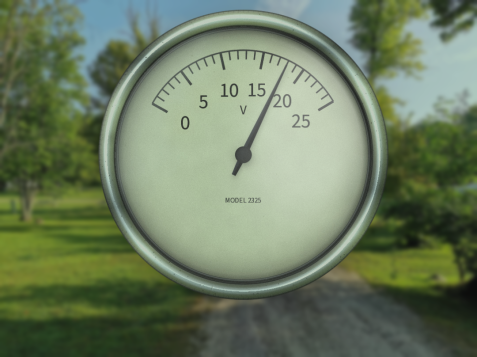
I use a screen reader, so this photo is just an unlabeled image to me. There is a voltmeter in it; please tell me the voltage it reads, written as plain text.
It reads 18 V
